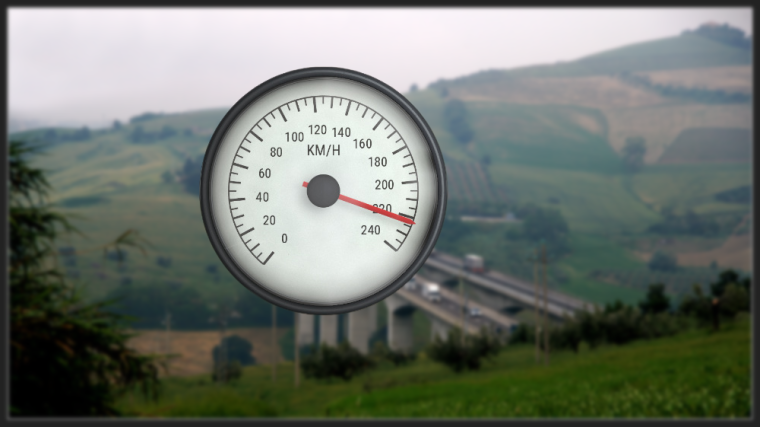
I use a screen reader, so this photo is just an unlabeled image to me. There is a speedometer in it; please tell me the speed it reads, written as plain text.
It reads 222.5 km/h
